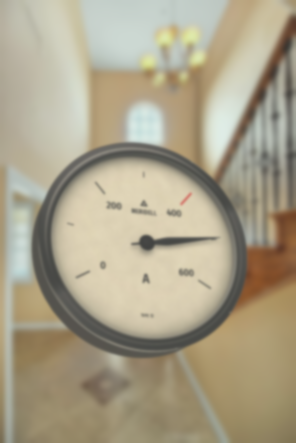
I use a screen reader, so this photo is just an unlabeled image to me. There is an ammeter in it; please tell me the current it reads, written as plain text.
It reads 500 A
